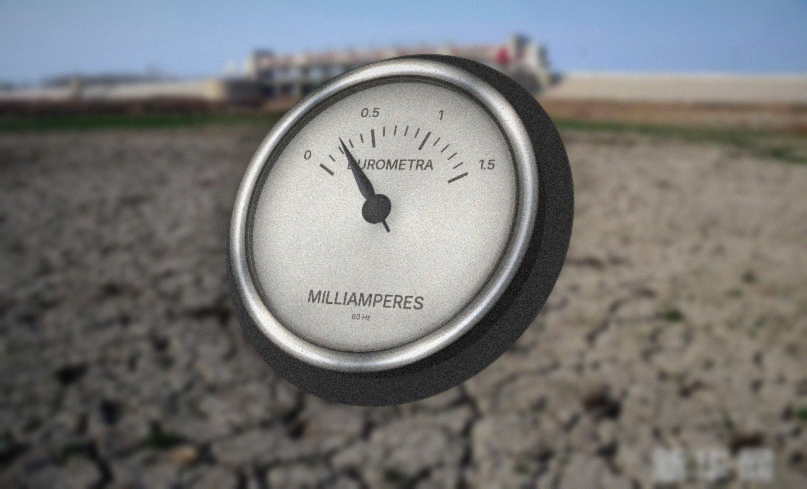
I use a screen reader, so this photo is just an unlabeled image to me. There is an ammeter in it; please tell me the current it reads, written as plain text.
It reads 0.25 mA
